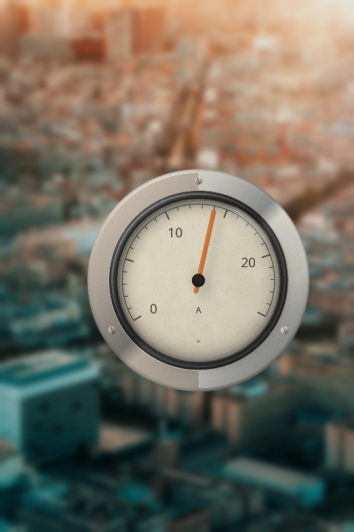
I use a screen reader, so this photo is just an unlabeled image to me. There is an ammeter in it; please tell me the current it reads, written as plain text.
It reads 14 A
